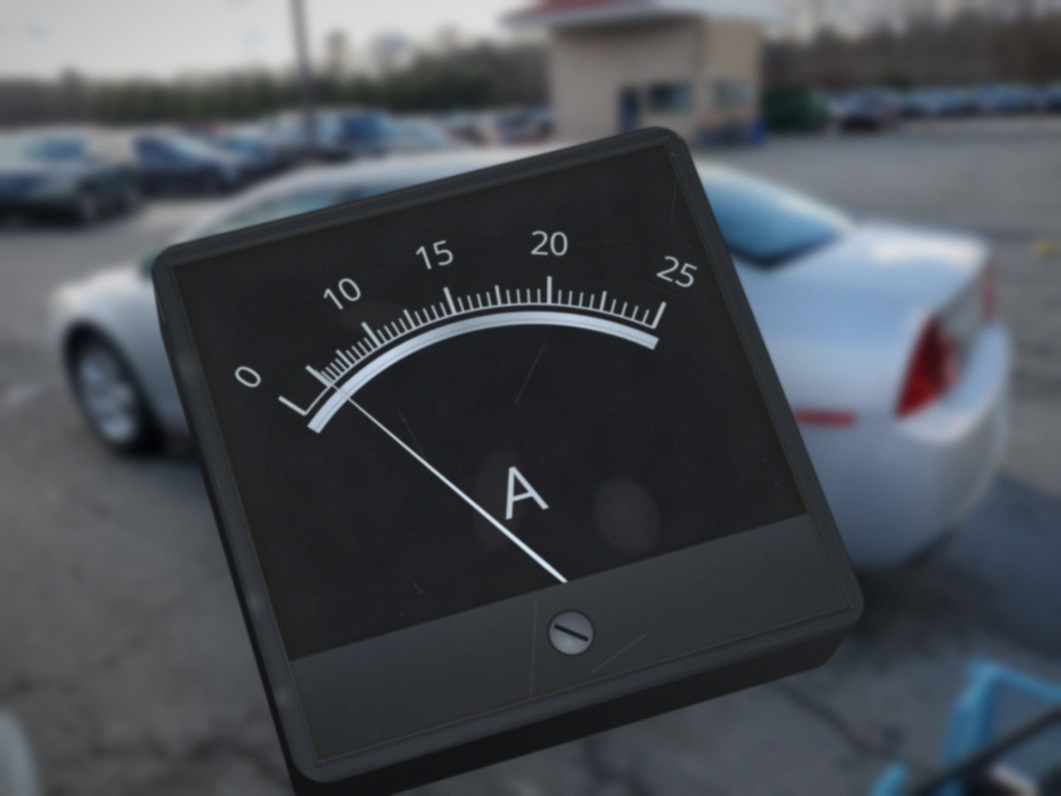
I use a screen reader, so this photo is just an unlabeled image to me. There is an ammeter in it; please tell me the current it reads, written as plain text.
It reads 5 A
